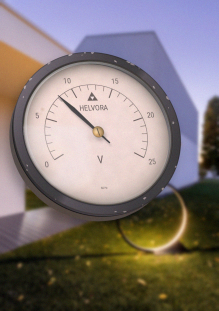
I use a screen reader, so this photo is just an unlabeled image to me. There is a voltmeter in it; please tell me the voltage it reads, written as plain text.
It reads 8 V
